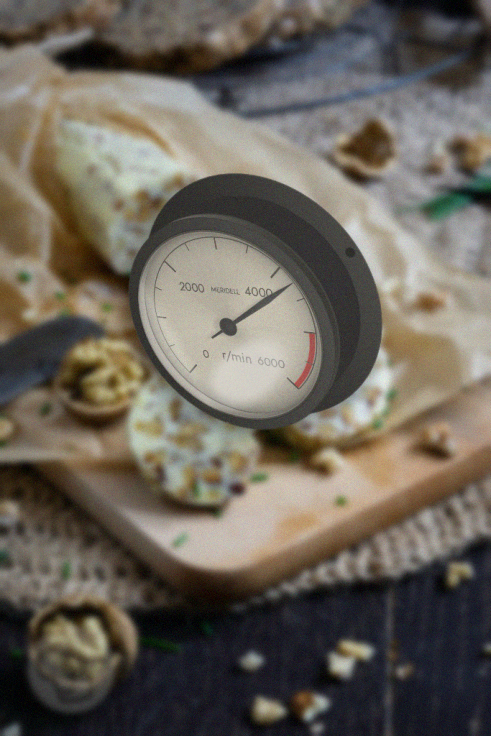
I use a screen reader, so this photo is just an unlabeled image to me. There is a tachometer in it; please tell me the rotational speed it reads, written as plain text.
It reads 4250 rpm
